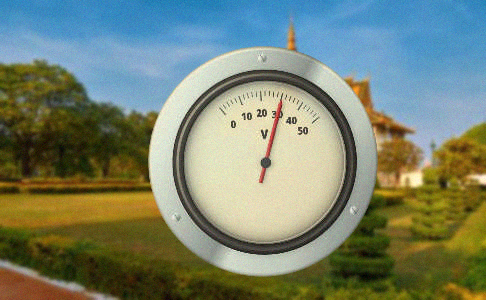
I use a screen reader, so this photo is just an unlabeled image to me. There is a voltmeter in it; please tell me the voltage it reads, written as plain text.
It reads 30 V
